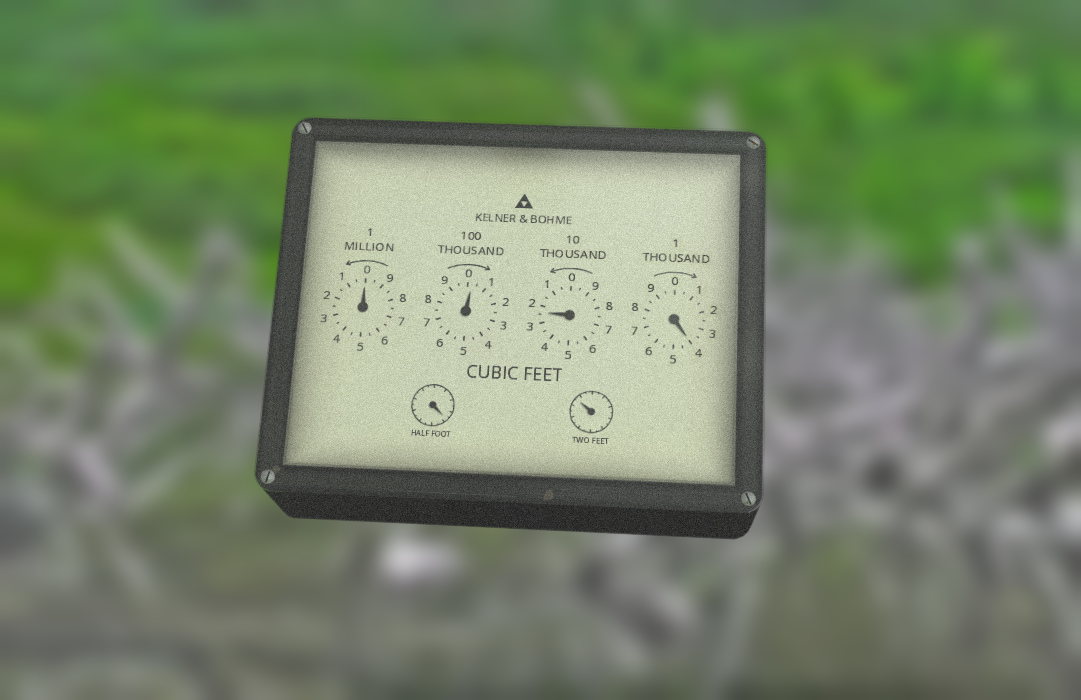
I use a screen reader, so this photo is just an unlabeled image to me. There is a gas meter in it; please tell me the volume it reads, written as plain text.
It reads 2400 ft³
